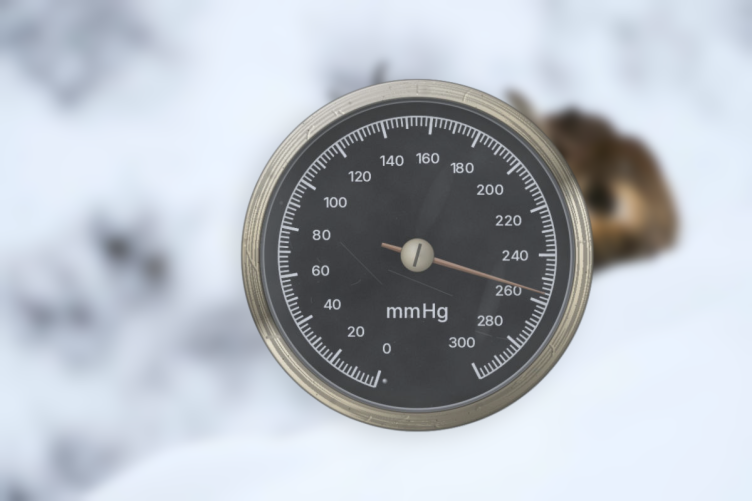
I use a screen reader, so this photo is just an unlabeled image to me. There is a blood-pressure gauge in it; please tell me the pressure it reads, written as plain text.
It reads 256 mmHg
